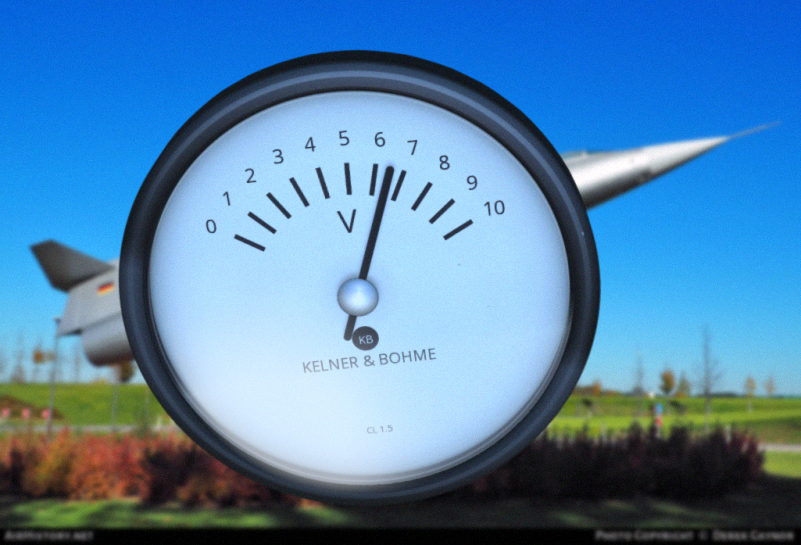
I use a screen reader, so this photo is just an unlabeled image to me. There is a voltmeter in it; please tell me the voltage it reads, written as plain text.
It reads 6.5 V
